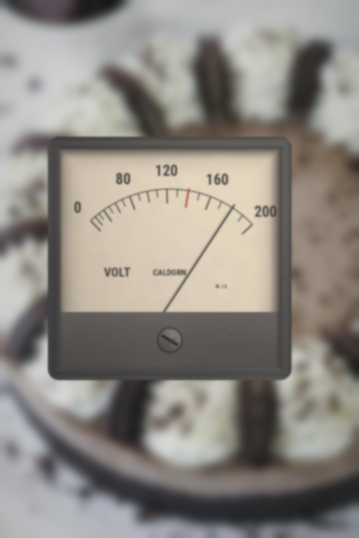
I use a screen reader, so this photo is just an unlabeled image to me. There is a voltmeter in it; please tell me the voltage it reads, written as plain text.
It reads 180 V
